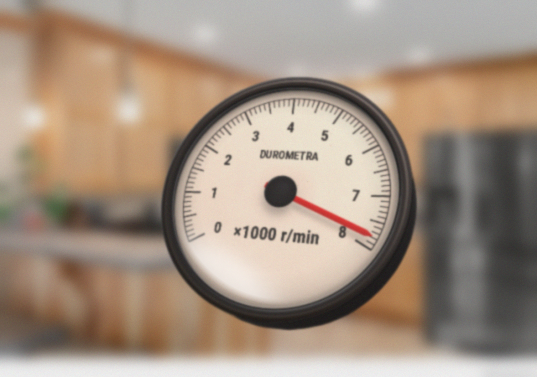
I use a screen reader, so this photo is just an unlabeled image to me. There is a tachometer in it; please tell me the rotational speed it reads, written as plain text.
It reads 7800 rpm
